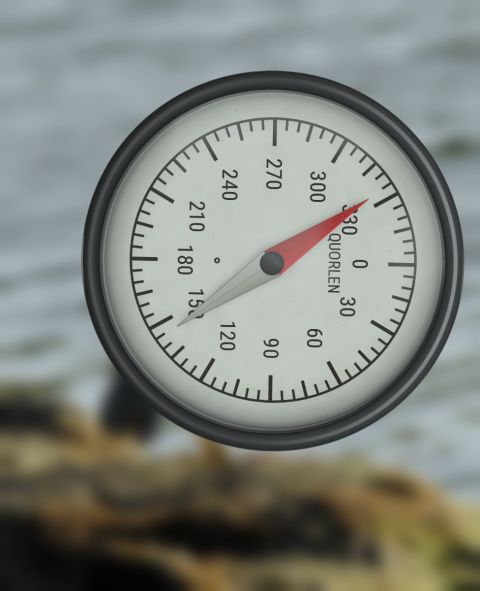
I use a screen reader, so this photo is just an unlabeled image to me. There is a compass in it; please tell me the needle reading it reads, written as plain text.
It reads 325 °
